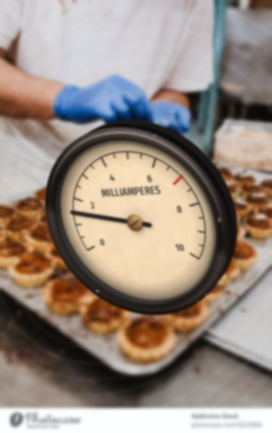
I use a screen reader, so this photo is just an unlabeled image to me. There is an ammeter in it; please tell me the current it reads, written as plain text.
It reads 1.5 mA
